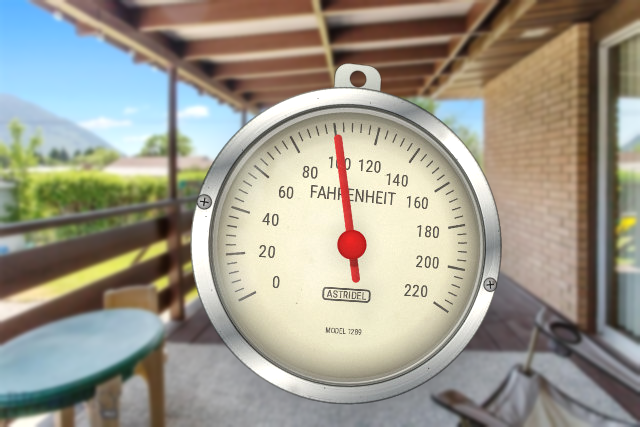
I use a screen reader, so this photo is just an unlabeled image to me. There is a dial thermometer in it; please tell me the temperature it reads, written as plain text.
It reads 100 °F
